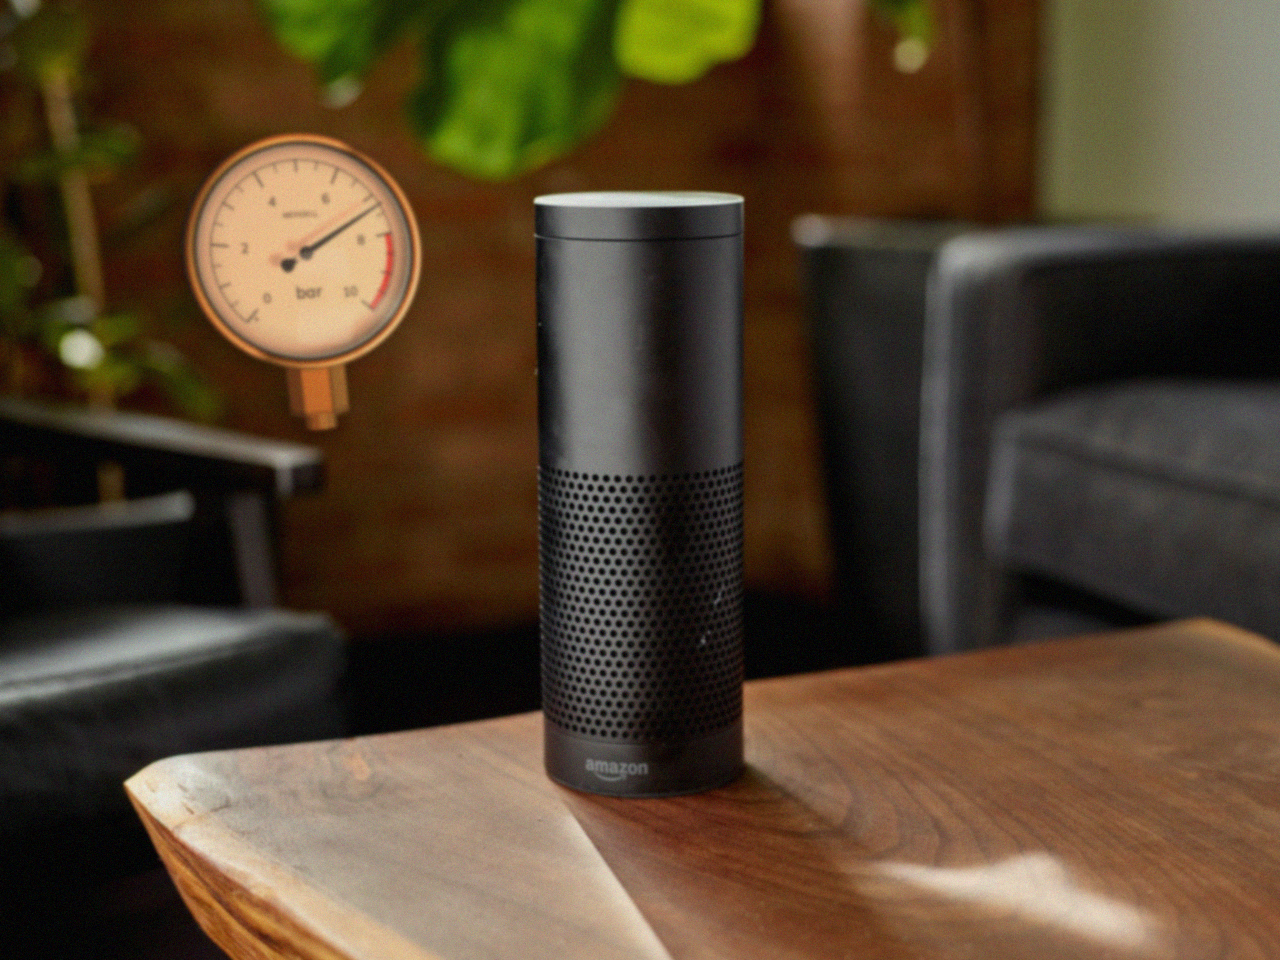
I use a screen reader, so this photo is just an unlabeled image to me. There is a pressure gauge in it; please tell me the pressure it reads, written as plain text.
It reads 7.25 bar
